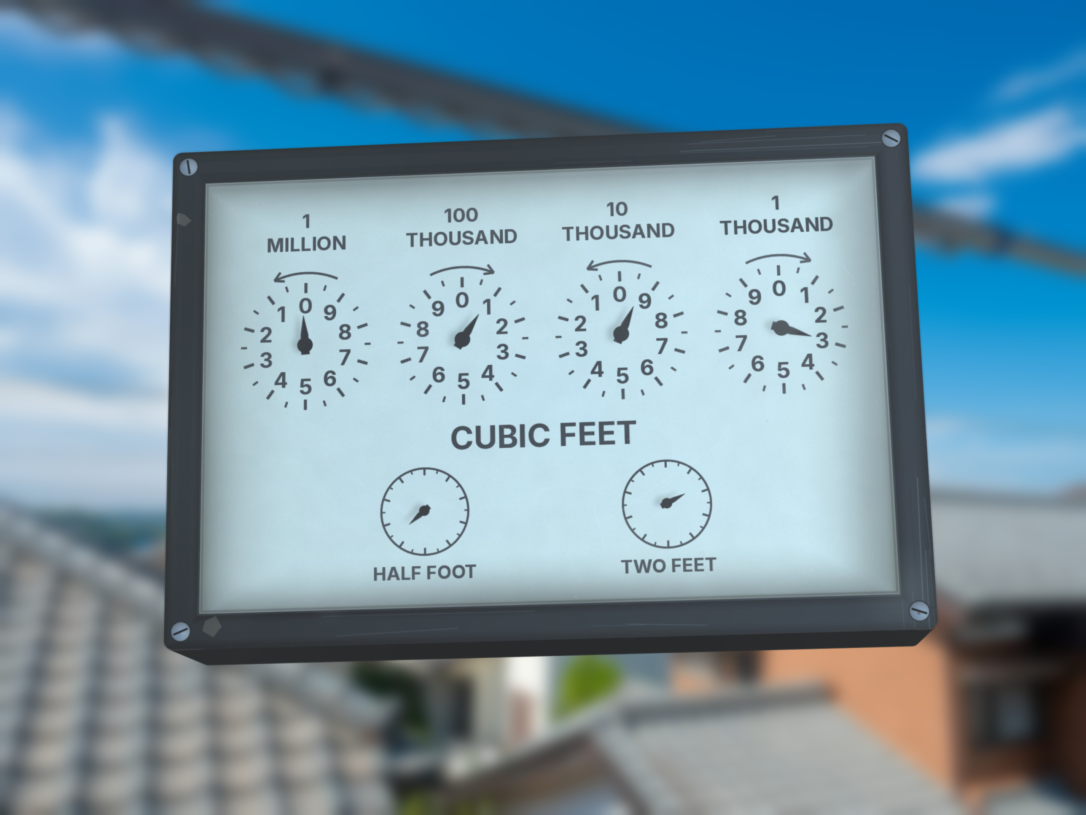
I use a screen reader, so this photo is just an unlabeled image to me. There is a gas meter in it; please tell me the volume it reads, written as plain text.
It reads 9300 ft³
